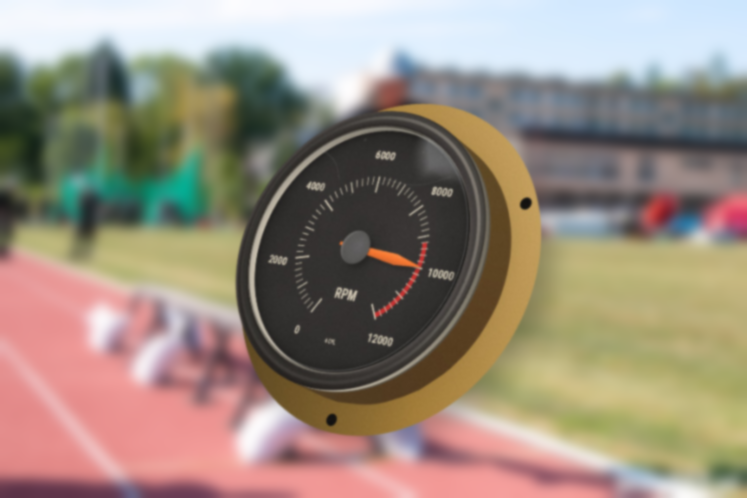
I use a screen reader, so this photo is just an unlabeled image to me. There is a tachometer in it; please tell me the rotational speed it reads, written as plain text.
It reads 10000 rpm
